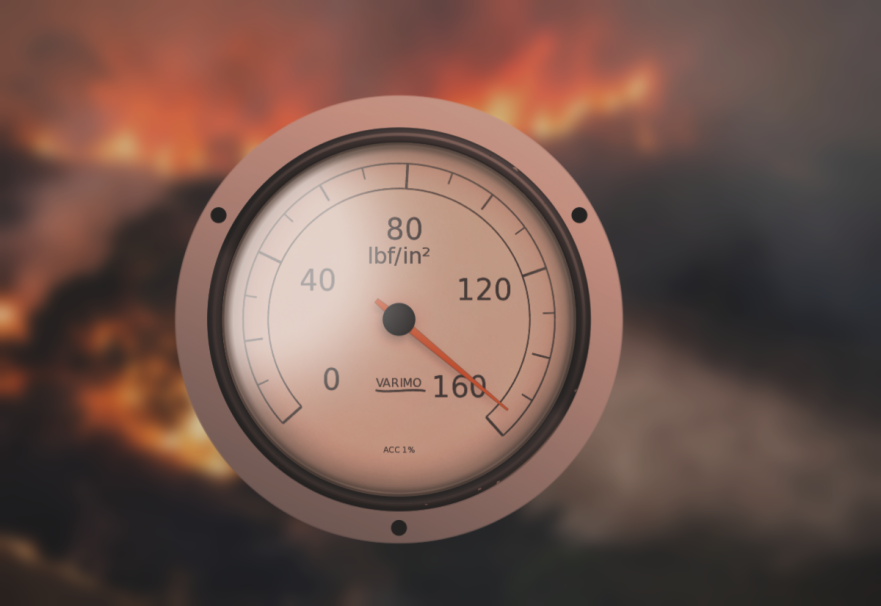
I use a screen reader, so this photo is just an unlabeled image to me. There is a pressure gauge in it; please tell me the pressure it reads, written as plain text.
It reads 155 psi
